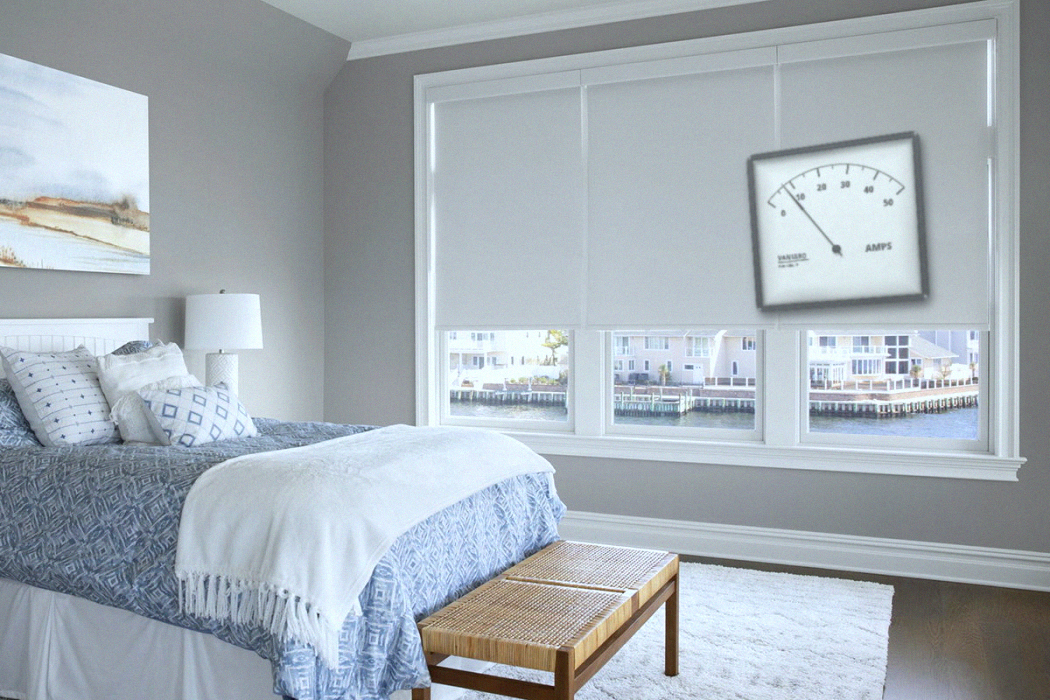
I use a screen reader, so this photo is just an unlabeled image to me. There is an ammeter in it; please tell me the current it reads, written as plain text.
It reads 7.5 A
